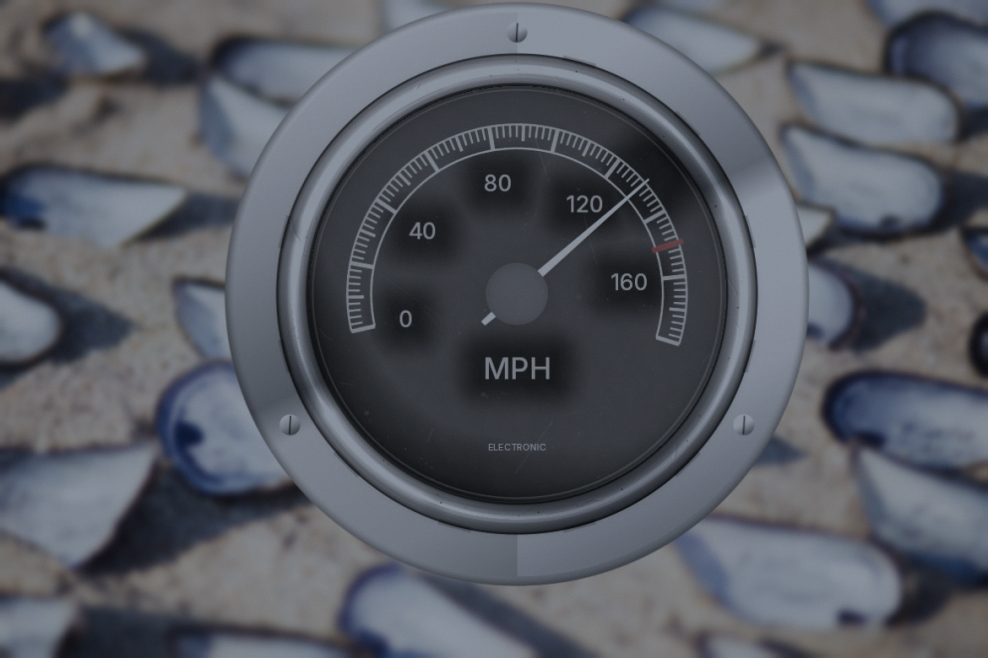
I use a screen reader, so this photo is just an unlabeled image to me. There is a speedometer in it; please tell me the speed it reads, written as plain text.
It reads 130 mph
